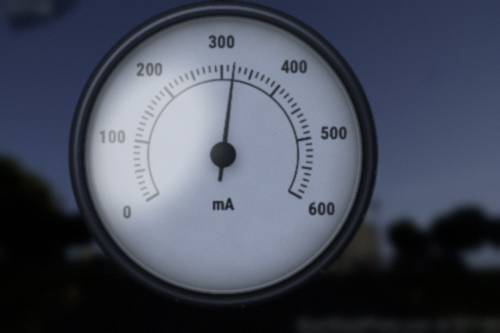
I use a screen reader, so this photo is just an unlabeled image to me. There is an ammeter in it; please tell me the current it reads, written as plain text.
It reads 320 mA
